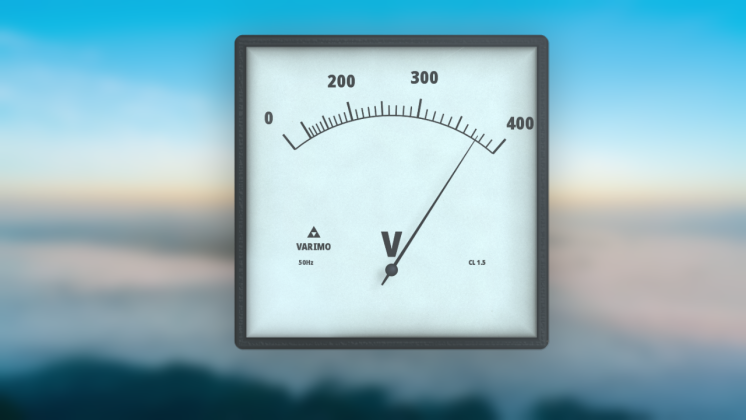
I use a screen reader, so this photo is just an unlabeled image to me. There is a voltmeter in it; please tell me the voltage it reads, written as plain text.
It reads 375 V
